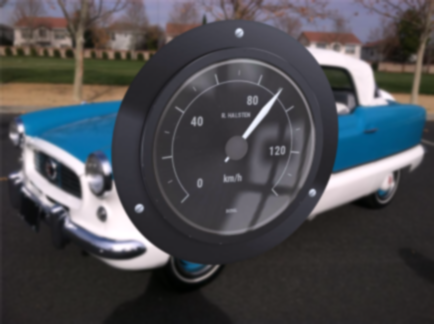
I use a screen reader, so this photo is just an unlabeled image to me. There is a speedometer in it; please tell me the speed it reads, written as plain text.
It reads 90 km/h
